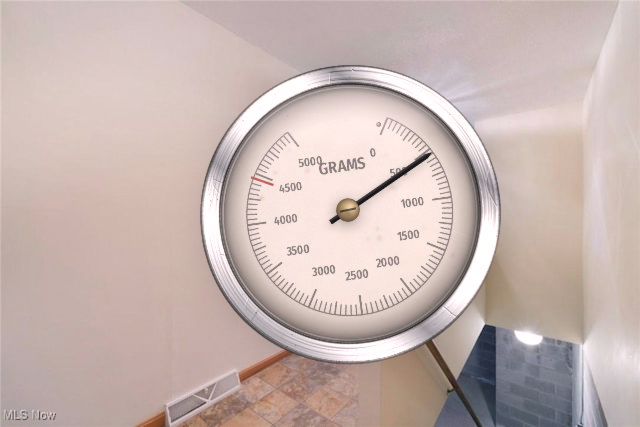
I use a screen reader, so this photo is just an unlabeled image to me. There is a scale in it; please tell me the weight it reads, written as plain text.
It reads 550 g
